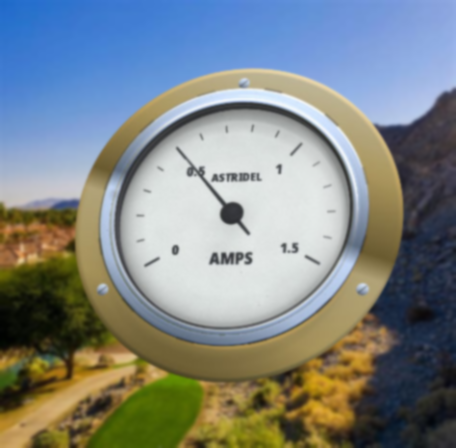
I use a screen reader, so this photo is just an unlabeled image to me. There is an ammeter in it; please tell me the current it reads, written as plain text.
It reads 0.5 A
